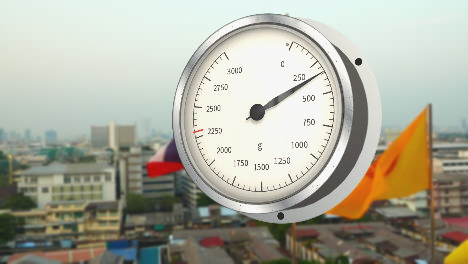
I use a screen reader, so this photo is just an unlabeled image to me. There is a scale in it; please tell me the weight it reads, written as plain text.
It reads 350 g
